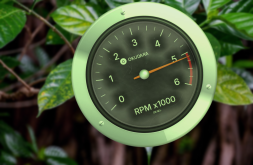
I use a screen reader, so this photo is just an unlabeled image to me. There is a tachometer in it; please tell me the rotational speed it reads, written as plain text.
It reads 5125 rpm
